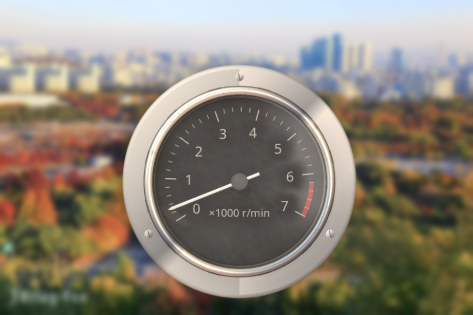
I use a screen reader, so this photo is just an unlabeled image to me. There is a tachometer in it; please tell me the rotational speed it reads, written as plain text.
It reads 300 rpm
